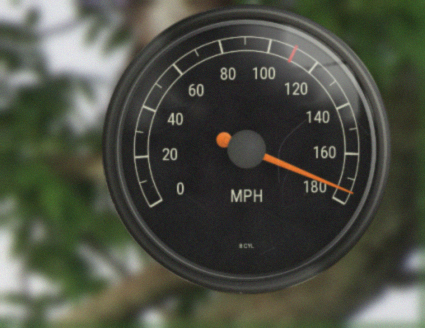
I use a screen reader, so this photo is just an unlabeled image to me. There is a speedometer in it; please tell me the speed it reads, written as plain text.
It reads 175 mph
